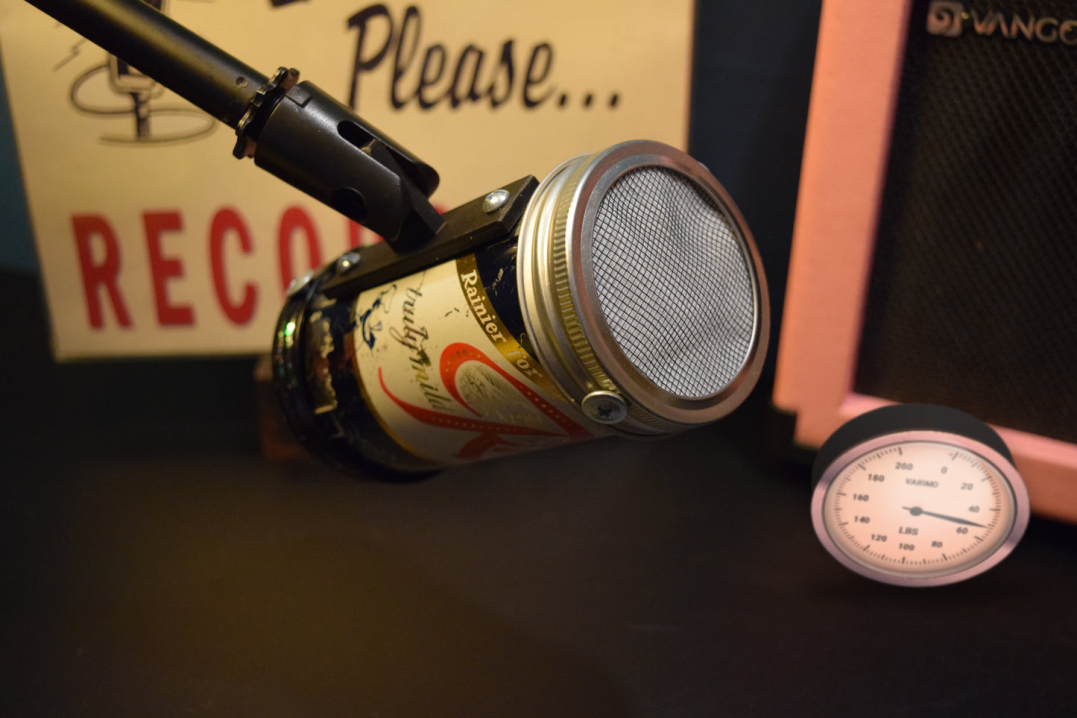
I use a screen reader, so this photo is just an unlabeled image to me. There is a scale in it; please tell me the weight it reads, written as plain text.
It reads 50 lb
